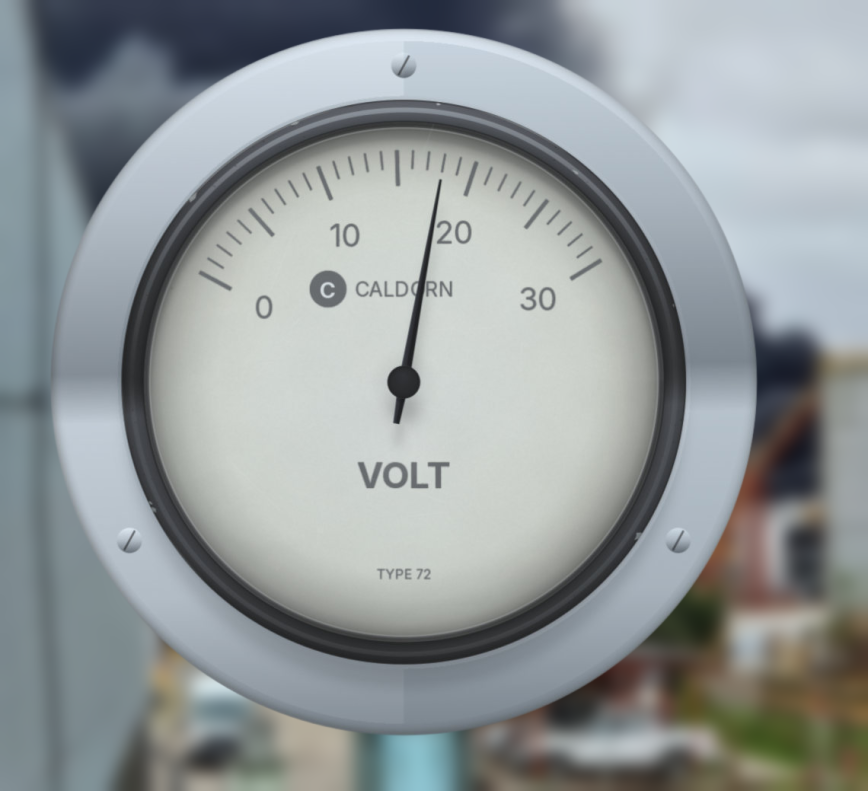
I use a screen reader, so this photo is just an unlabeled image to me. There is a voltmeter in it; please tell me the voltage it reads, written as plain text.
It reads 18 V
